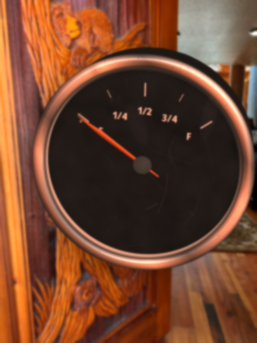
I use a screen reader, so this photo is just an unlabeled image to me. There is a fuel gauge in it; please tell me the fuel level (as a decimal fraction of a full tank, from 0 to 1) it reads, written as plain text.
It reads 0
